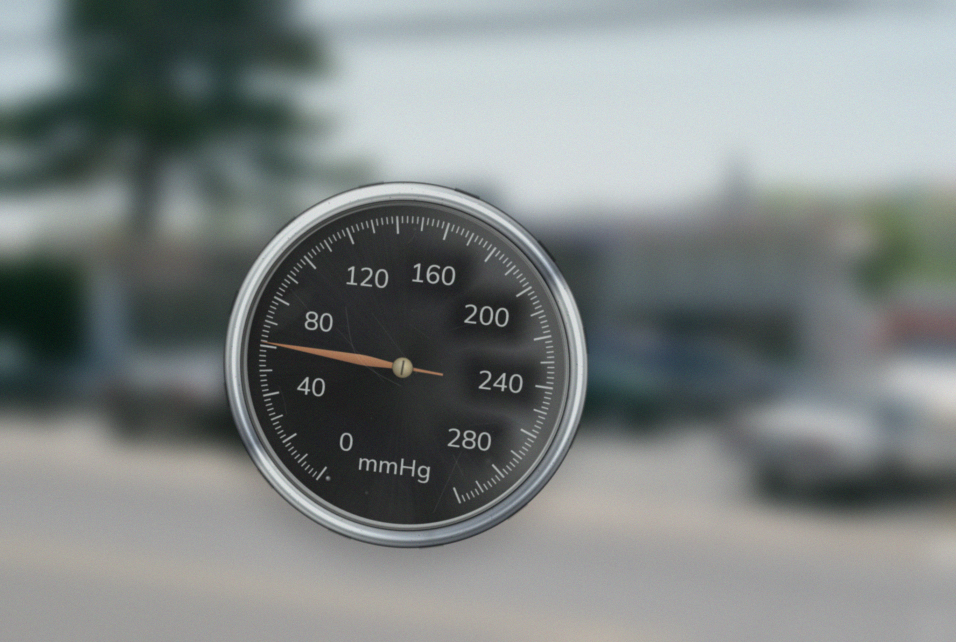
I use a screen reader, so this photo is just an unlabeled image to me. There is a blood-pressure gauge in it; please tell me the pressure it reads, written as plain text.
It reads 62 mmHg
